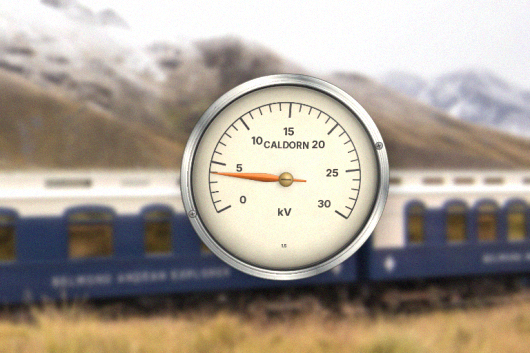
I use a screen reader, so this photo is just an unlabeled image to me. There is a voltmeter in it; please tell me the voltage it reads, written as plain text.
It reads 4 kV
